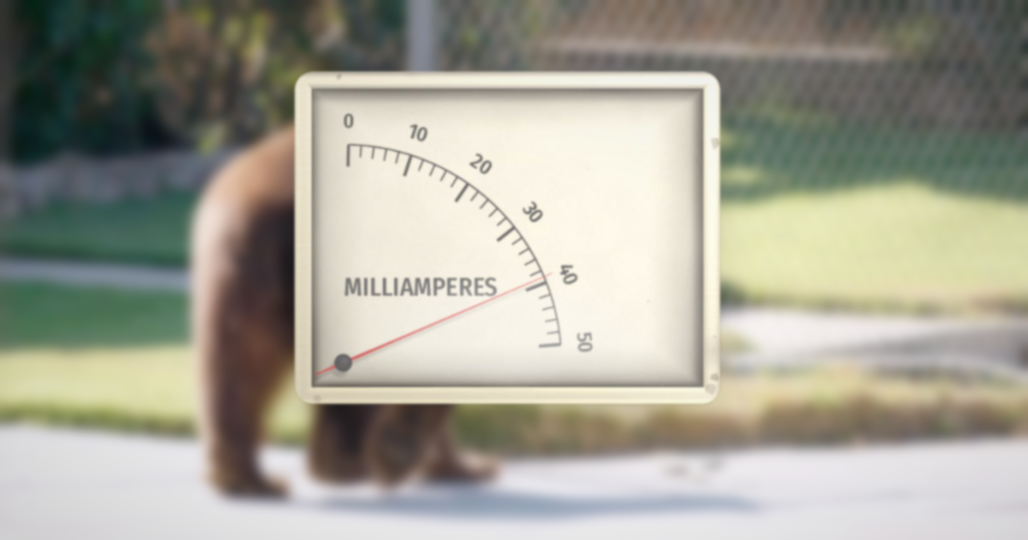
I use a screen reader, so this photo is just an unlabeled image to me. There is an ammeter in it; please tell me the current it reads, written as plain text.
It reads 39 mA
